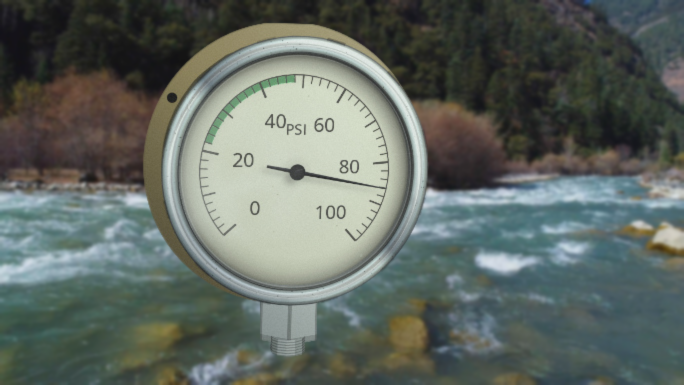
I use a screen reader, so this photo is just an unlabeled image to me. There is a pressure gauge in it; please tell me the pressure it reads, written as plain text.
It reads 86 psi
